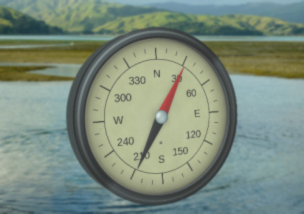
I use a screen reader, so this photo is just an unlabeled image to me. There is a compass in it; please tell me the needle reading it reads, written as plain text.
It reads 30 °
